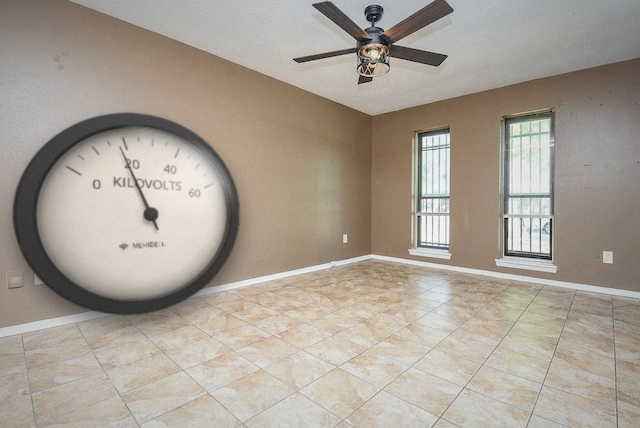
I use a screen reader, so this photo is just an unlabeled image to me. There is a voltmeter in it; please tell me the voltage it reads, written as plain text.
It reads 17.5 kV
